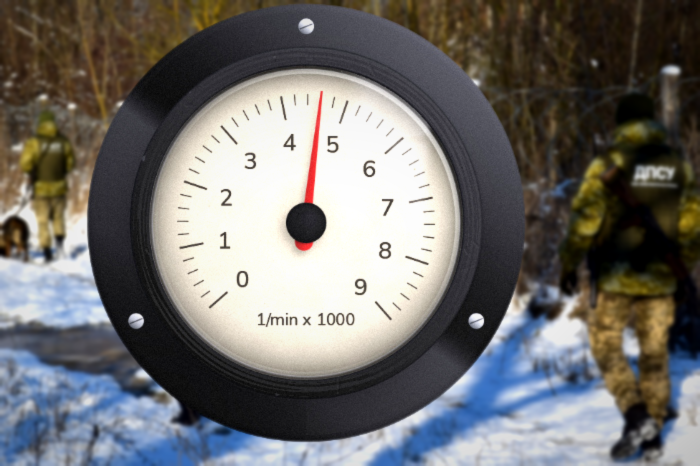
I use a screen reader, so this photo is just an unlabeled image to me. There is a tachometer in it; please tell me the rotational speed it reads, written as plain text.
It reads 4600 rpm
